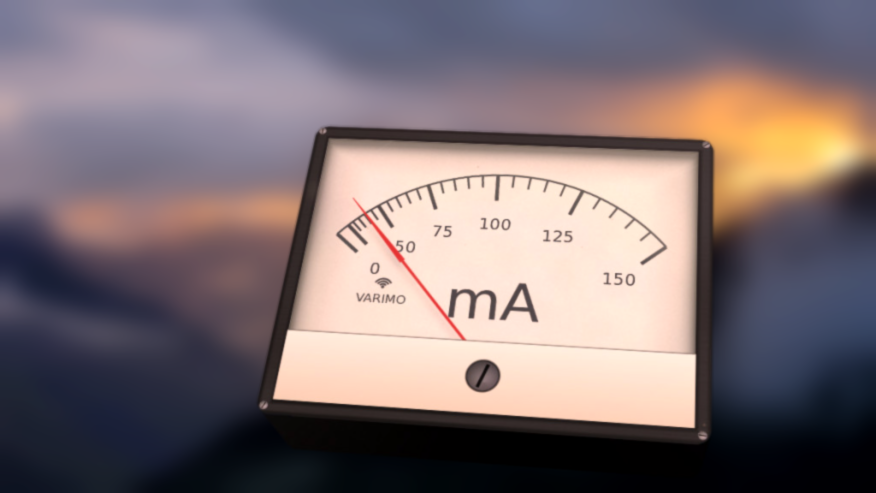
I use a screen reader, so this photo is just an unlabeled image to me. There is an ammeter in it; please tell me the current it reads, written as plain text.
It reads 40 mA
